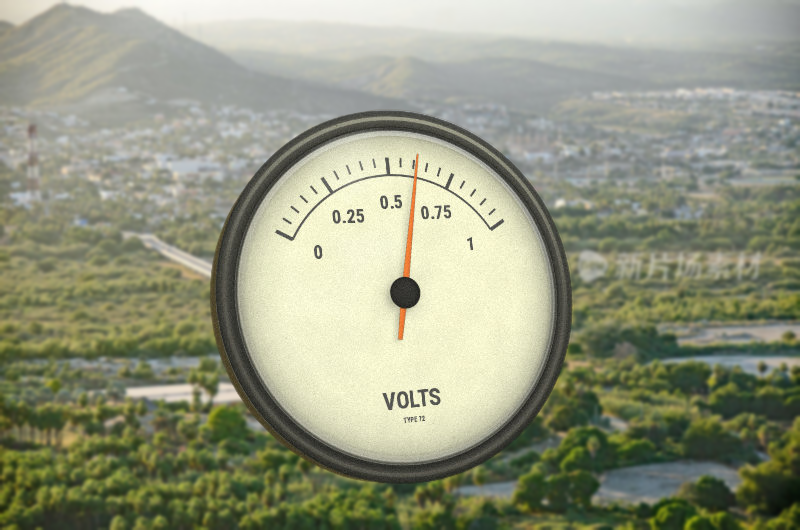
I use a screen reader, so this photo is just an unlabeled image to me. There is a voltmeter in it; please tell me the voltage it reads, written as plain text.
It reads 0.6 V
